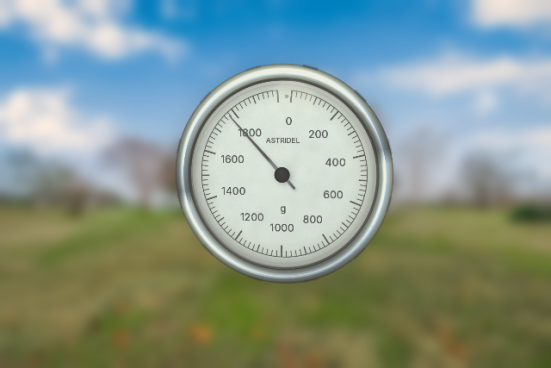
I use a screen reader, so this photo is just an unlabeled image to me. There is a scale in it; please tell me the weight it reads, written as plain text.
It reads 1780 g
